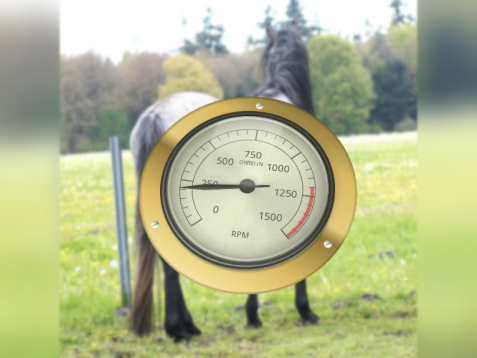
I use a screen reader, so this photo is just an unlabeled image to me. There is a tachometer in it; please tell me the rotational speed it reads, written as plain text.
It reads 200 rpm
